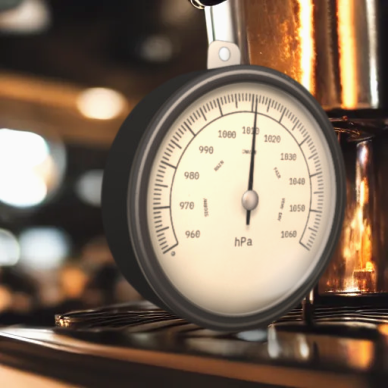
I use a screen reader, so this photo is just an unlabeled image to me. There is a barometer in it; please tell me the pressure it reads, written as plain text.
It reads 1010 hPa
